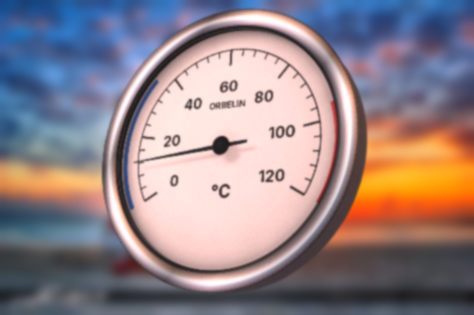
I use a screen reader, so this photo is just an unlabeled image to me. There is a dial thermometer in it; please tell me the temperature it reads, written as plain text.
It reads 12 °C
